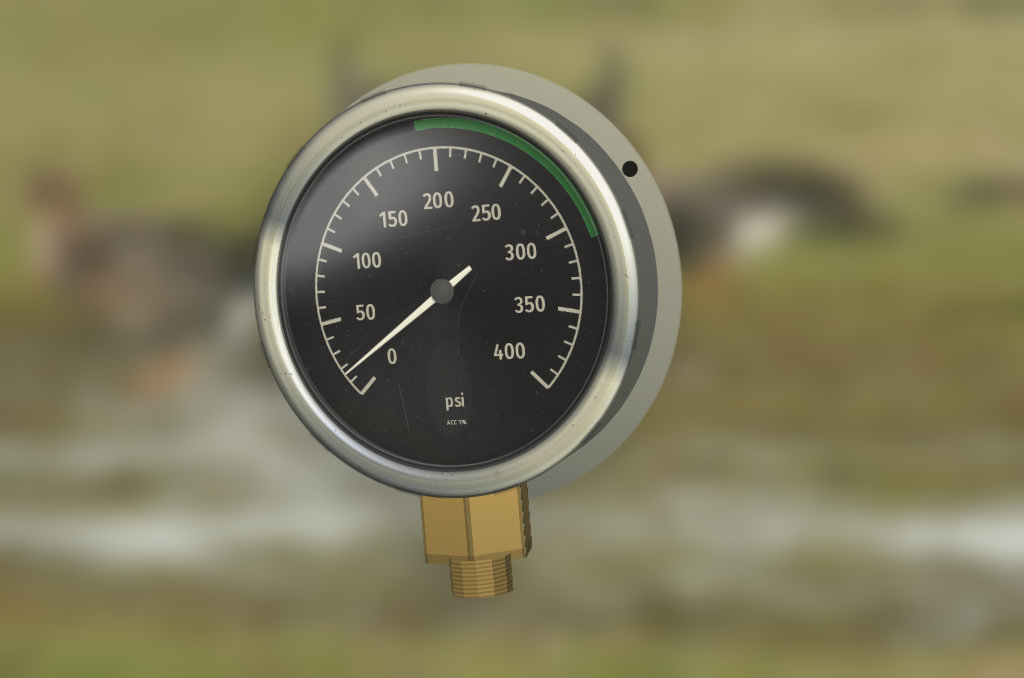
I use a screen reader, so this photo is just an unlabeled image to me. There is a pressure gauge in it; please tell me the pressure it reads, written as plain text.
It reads 15 psi
